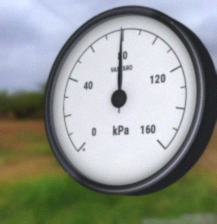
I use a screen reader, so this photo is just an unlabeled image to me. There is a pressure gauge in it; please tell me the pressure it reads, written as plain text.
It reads 80 kPa
